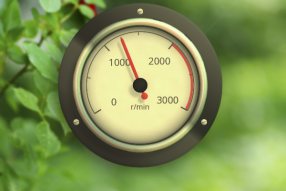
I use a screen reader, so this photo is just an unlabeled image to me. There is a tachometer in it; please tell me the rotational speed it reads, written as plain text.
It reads 1250 rpm
